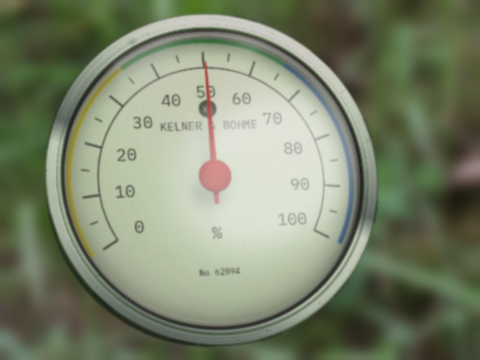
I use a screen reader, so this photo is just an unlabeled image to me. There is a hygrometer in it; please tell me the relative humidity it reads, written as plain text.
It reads 50 %
